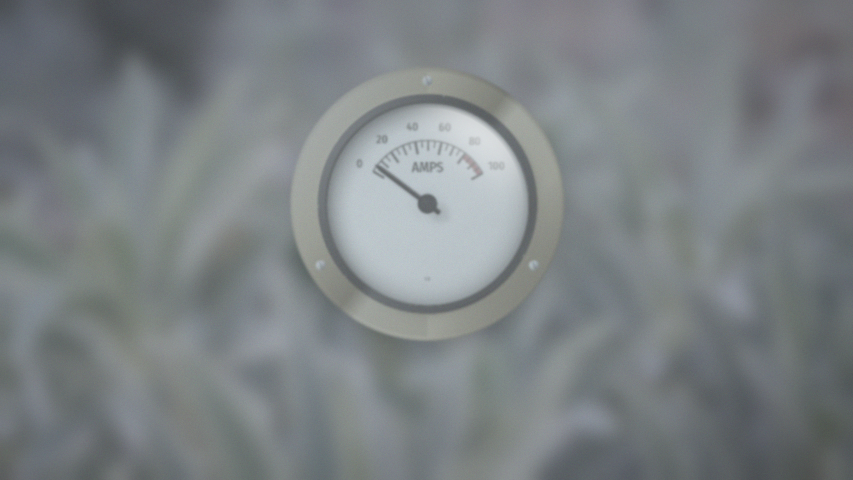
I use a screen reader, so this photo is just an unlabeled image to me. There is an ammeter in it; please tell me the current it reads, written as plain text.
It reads 5 A
